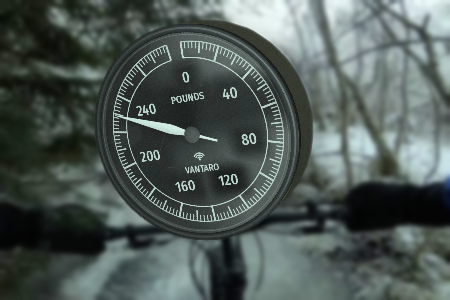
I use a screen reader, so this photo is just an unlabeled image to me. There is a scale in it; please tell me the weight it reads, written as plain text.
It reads 230 lb
